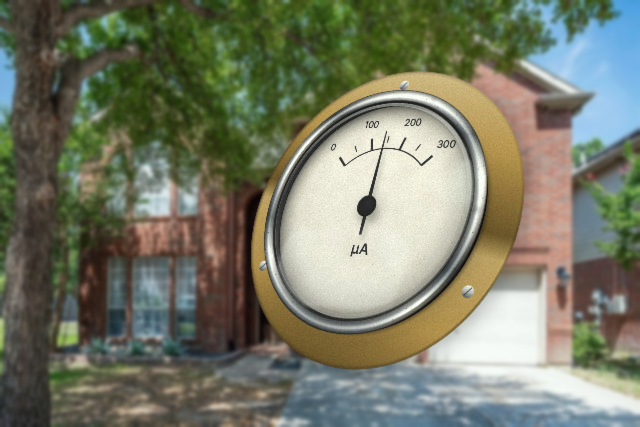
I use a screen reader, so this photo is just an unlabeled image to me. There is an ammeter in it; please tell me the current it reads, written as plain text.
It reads 150 µA
